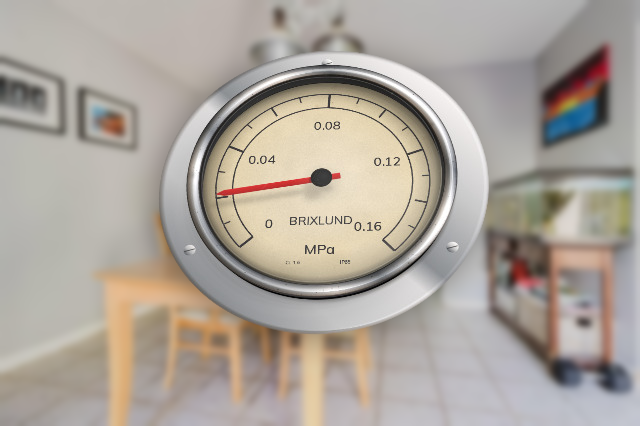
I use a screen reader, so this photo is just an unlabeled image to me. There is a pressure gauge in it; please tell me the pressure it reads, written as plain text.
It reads 0.02 MPa
